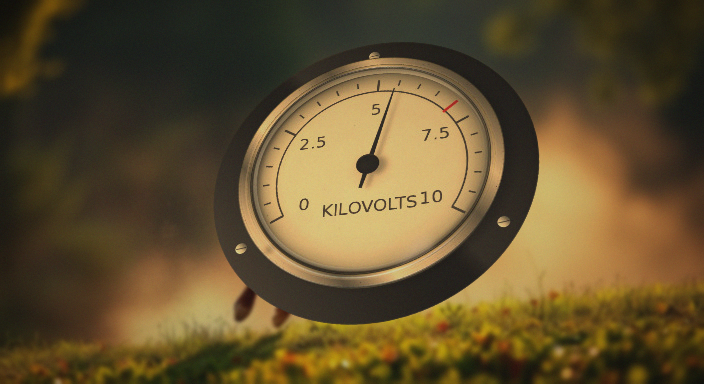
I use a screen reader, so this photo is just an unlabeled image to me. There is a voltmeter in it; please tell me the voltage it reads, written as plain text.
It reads 5.5 kV
